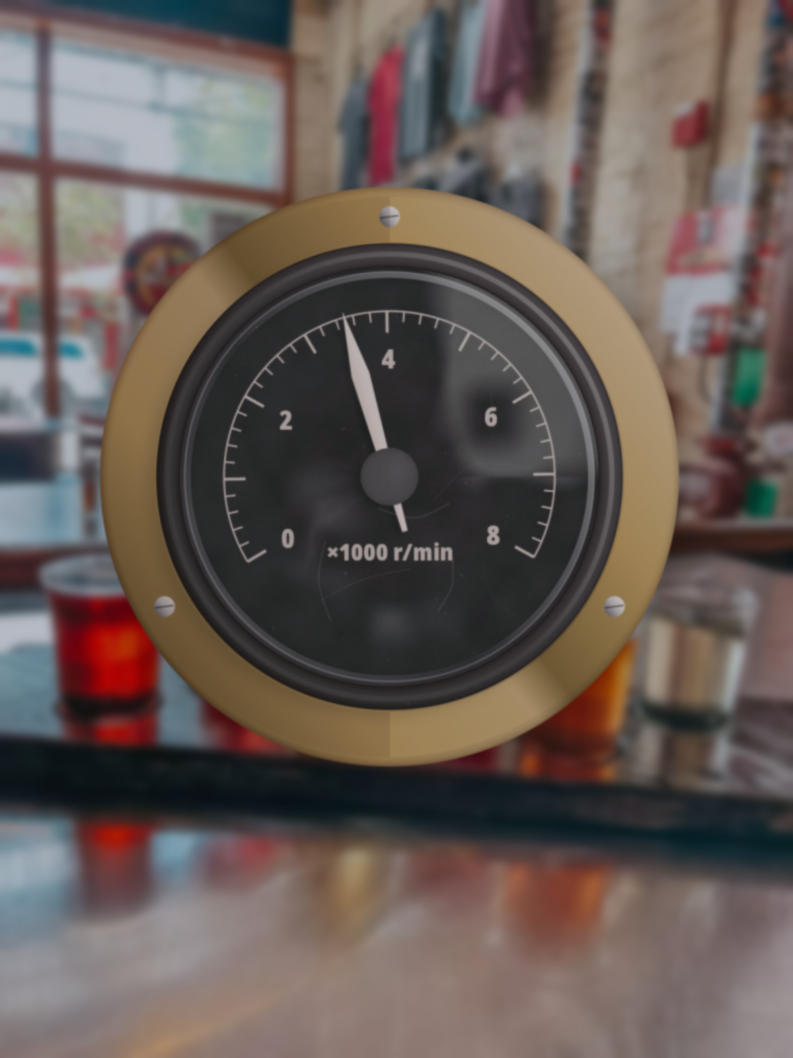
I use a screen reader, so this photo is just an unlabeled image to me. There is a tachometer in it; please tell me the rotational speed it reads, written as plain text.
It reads 3500 rpm
